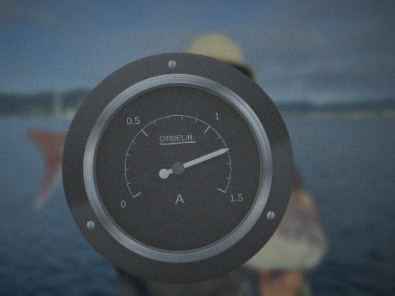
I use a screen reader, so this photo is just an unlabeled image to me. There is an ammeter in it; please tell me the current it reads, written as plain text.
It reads 1.2 A
